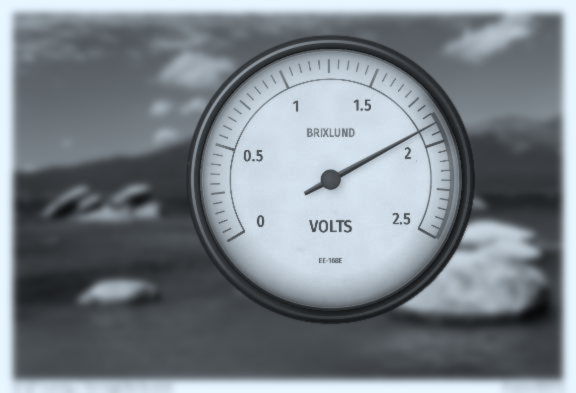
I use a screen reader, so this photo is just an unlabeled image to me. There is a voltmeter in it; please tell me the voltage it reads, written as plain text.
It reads 1.9 V
